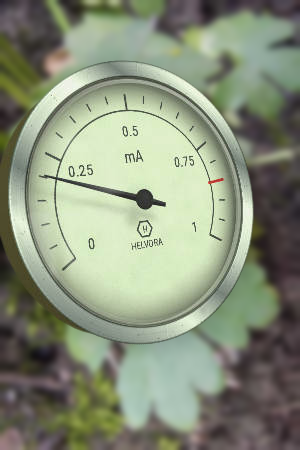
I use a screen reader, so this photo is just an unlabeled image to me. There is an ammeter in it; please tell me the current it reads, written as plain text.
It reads 0.2 mA
